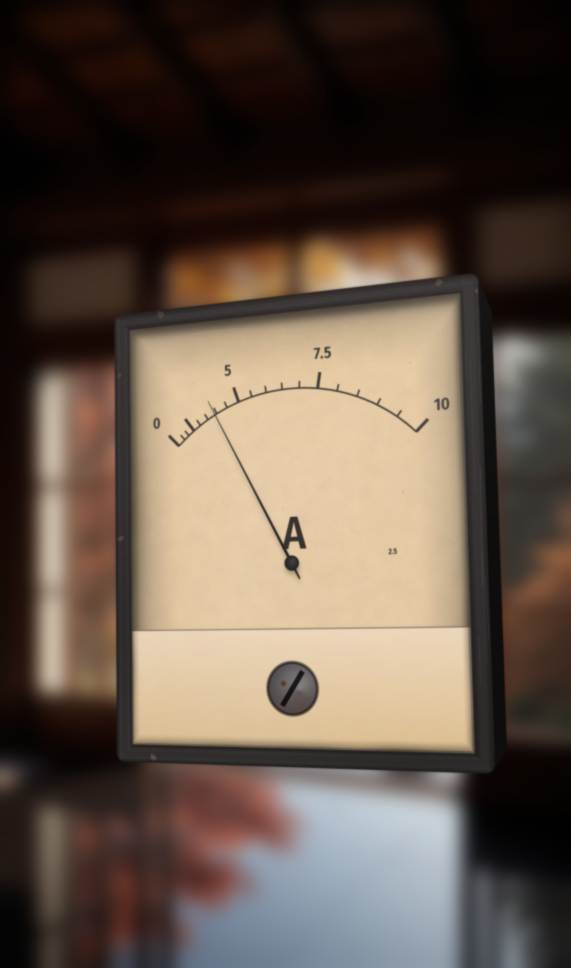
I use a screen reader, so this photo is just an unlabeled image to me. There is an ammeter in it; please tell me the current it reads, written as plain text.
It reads 4 A
